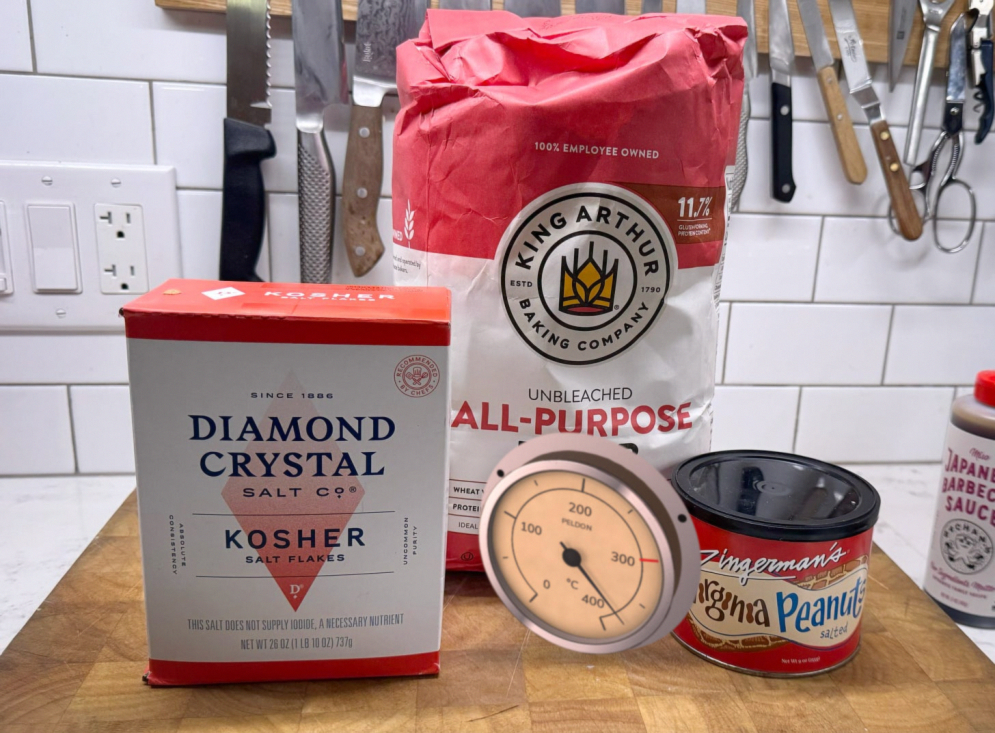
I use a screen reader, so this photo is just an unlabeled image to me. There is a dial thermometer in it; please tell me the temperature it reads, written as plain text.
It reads 375 °C
